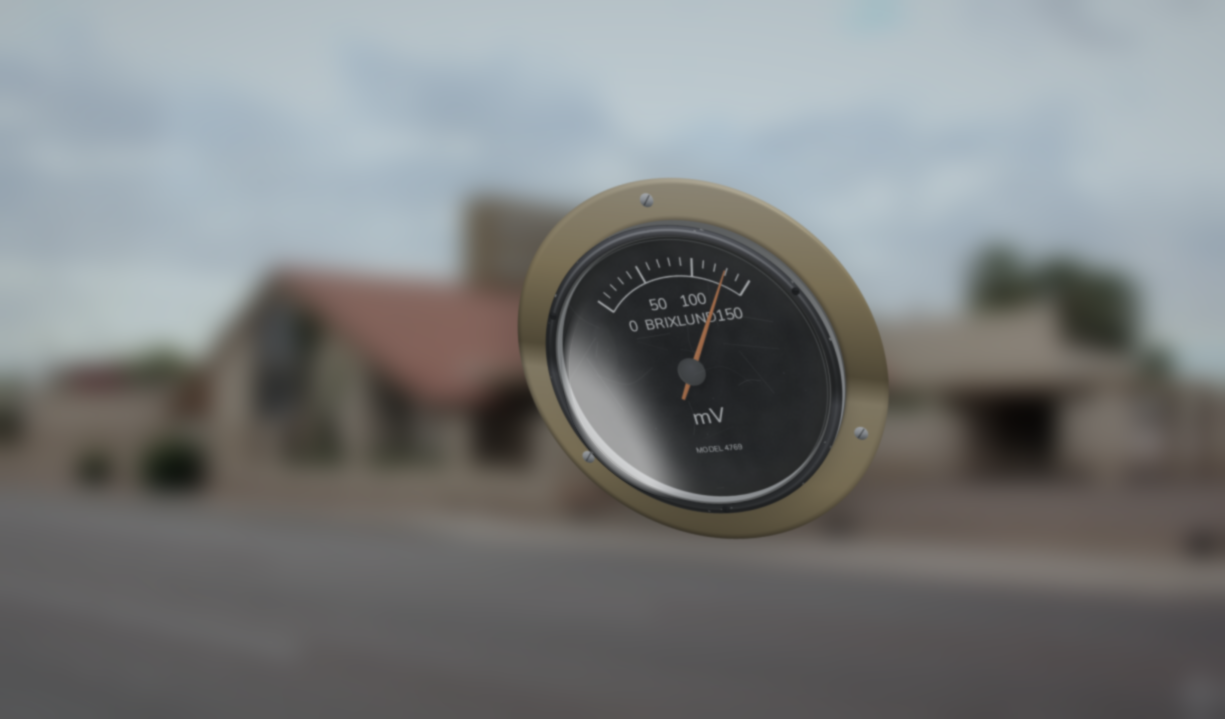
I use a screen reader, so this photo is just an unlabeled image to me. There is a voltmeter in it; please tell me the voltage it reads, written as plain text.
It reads 130 mV
